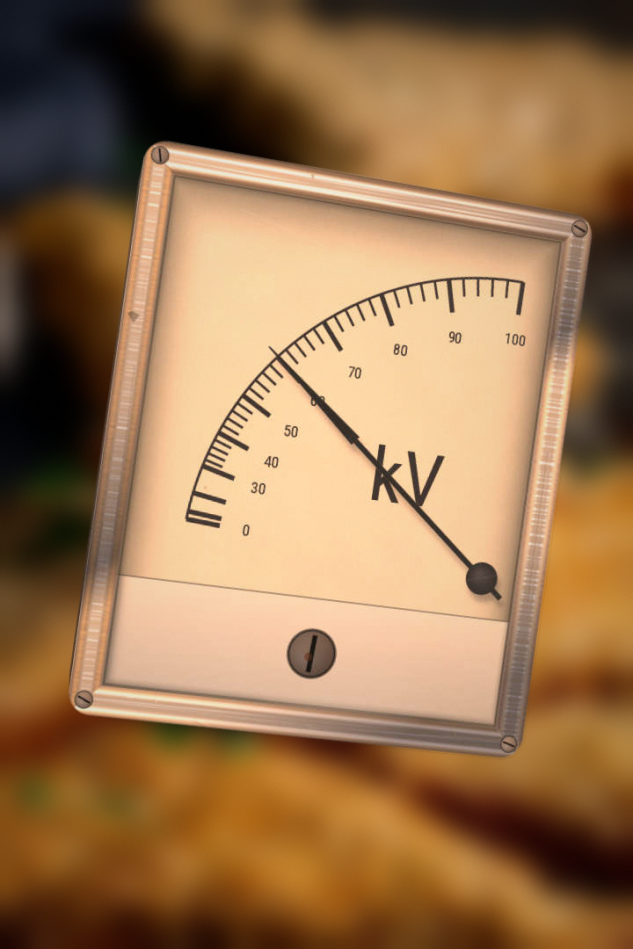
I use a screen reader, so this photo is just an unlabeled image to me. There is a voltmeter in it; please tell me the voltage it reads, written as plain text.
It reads 60 kV
